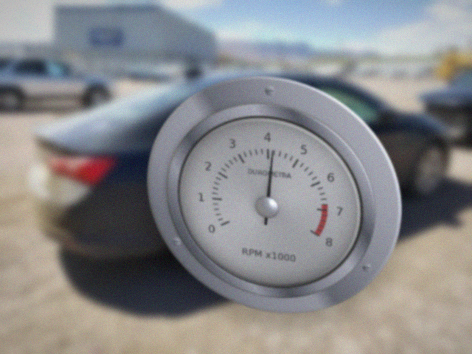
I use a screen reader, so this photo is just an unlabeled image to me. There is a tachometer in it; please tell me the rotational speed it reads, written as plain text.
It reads 4200 rpm
